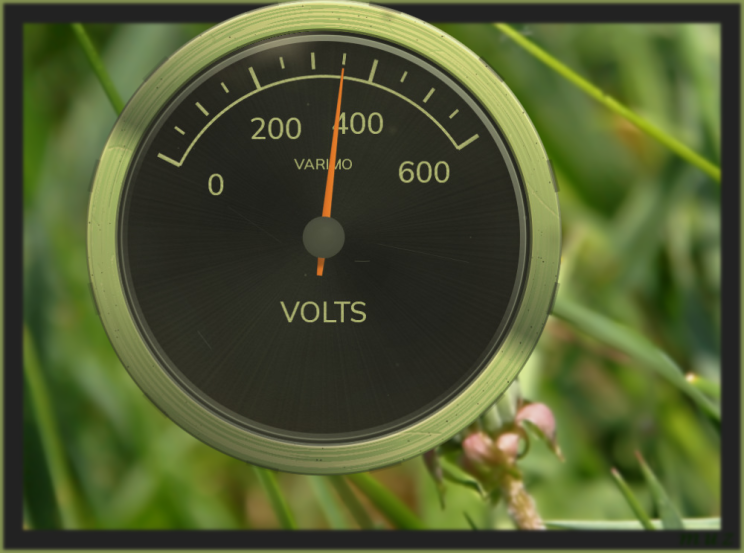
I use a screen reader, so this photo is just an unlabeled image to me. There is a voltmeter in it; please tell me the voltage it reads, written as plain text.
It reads 350 V
